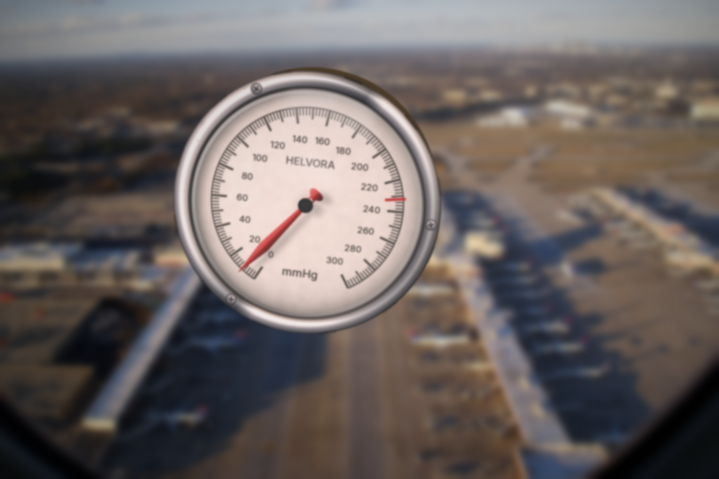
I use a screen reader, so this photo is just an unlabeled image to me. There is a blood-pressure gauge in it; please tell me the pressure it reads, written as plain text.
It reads 10 mmHg
